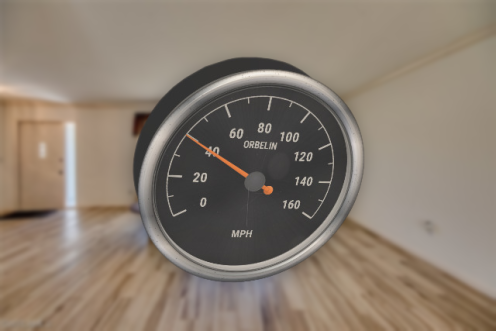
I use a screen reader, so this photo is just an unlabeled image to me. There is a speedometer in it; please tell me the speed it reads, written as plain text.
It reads 40 mph
